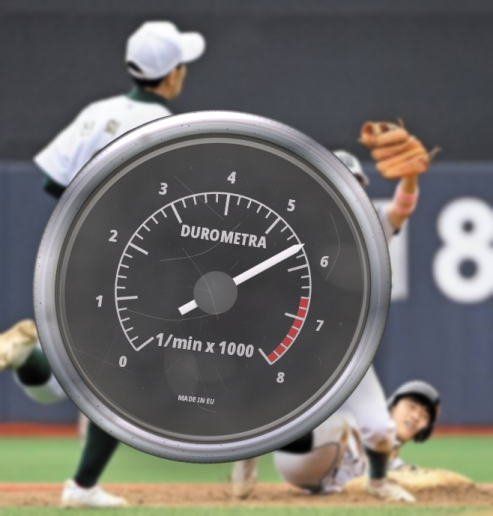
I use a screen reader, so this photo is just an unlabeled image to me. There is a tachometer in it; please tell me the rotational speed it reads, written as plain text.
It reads 5600 rpm
